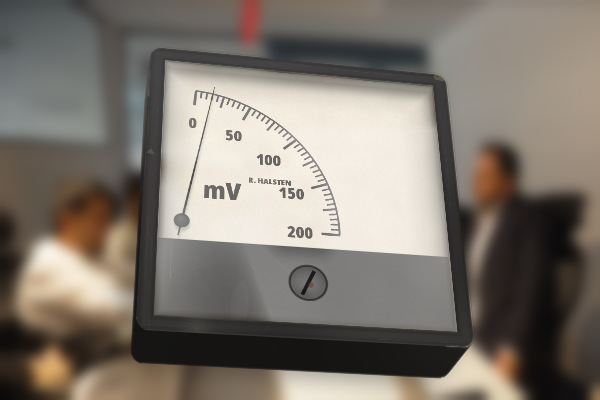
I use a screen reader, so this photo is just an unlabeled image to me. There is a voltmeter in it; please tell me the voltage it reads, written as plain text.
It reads 15 mV
